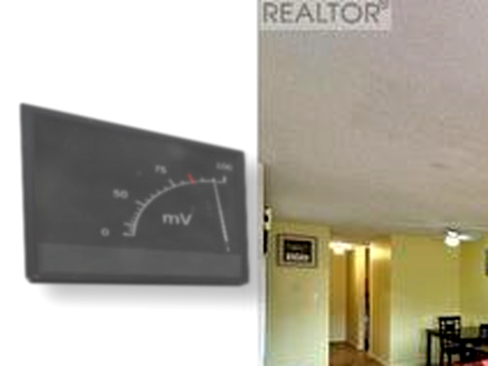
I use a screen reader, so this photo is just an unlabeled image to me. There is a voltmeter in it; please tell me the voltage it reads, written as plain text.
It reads 95 mV
